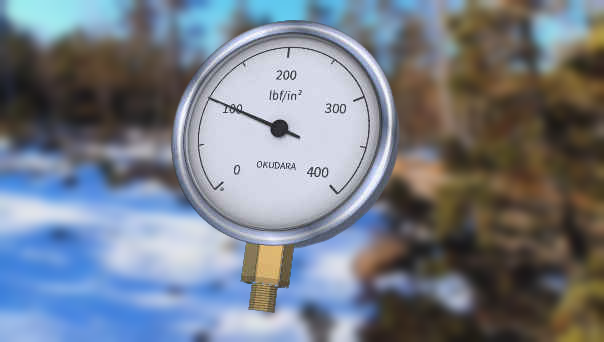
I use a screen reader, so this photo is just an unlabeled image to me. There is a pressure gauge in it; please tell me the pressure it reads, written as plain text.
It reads 100 psi
